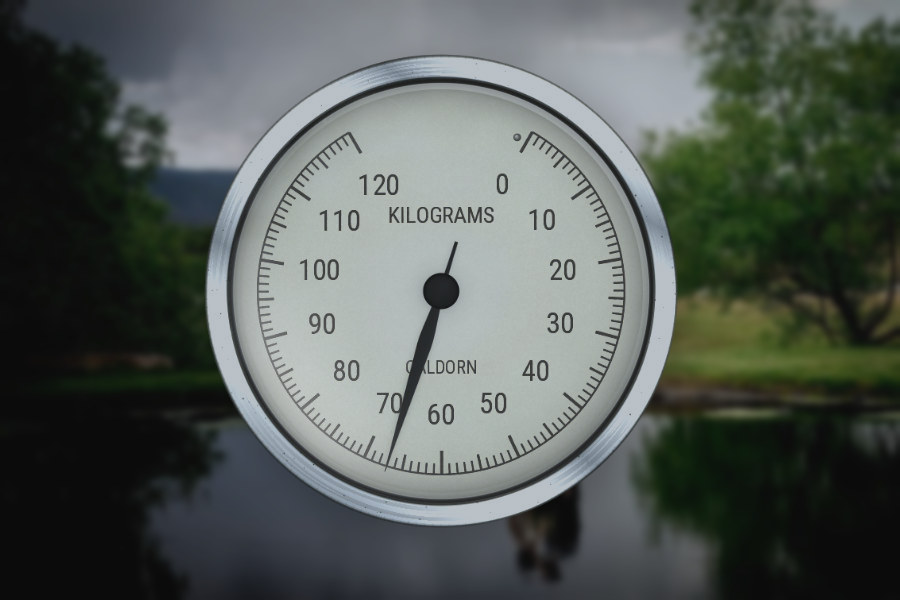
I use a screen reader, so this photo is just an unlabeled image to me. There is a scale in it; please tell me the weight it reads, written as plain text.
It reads 67 kg
